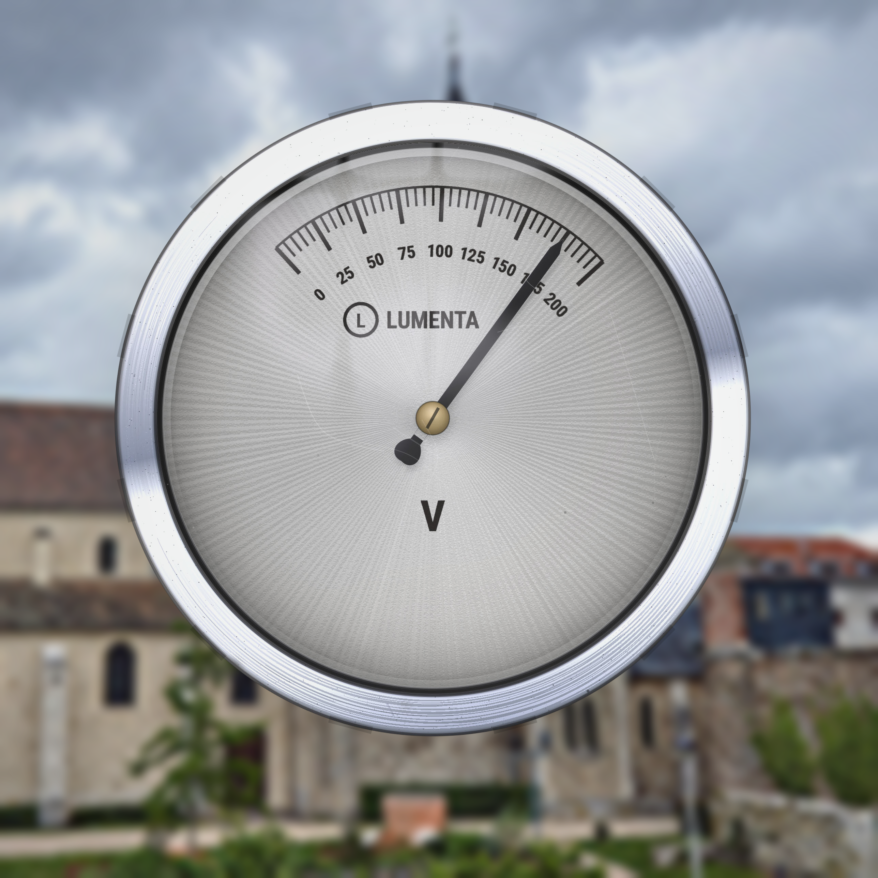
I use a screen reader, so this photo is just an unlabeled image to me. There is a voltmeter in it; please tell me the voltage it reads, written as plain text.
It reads 175 V
